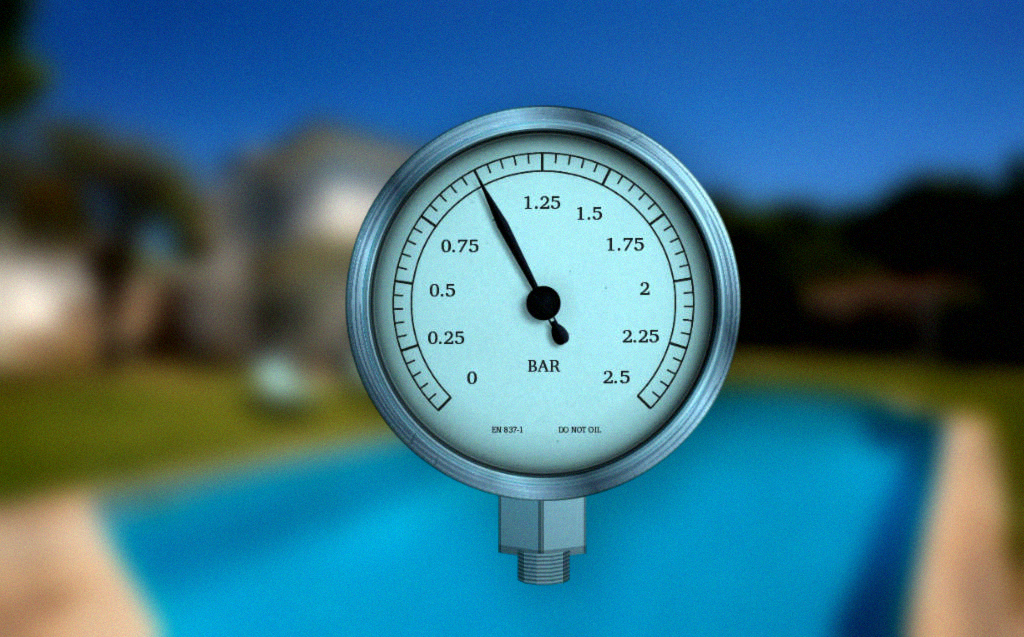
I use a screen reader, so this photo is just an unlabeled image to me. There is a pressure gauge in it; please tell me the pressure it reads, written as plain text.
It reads 1 bar
